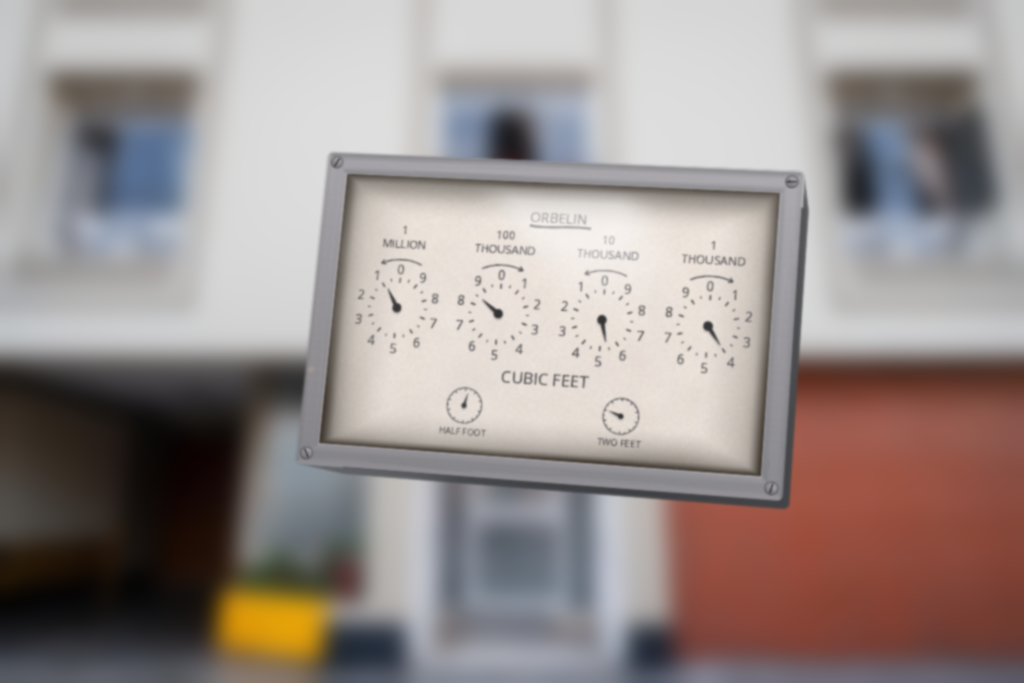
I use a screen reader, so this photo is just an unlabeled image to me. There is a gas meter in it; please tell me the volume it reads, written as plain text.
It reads 85400 ft³
